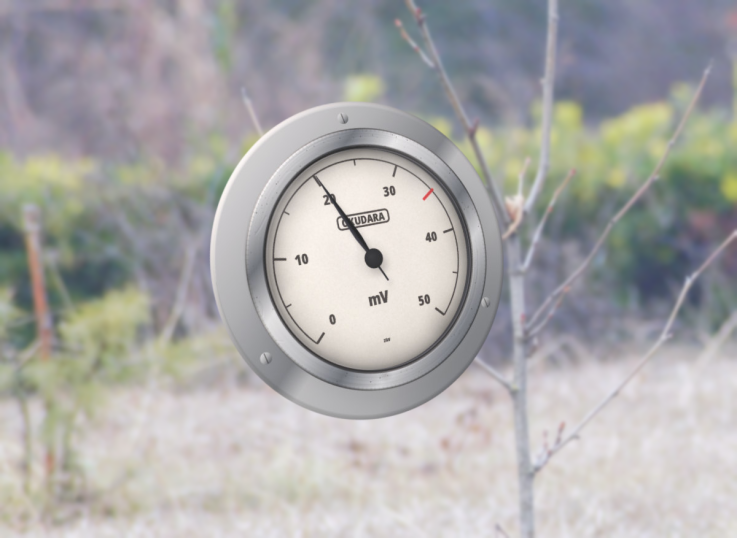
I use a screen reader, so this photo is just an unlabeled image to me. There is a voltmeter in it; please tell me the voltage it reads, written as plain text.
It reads 20 mV
